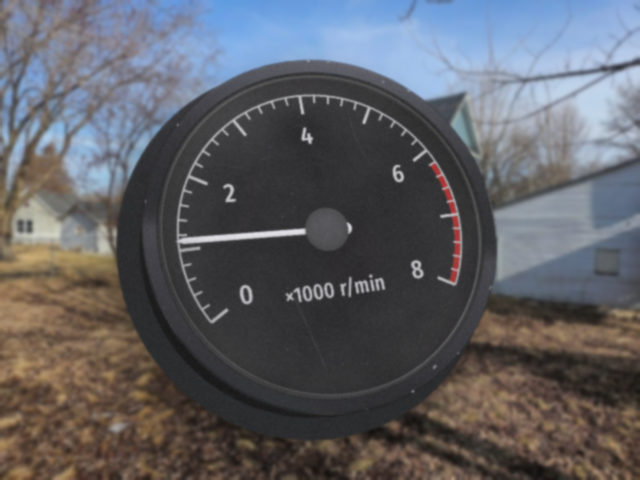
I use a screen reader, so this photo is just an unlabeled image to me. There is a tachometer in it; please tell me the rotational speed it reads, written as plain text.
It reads 1100 rpm
